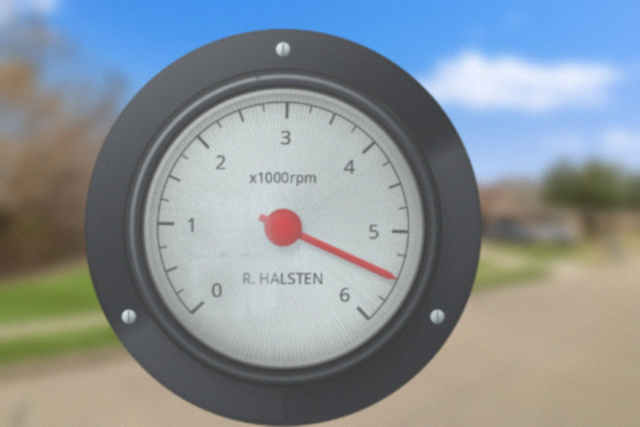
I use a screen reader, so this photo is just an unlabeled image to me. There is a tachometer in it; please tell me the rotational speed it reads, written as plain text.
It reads 5500 rpm
